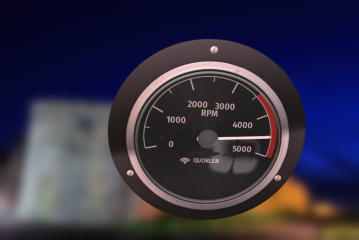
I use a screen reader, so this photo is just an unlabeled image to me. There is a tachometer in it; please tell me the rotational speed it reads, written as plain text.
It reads 4500 rpm
